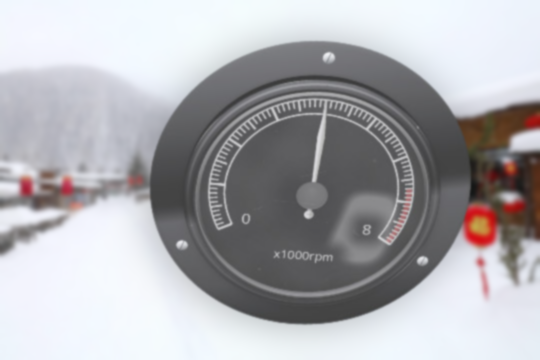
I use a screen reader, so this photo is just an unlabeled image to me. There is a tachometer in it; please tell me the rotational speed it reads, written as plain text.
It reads 4000 rpm
